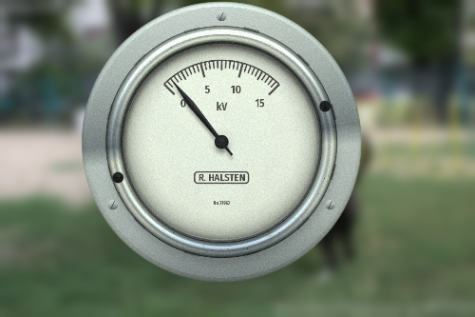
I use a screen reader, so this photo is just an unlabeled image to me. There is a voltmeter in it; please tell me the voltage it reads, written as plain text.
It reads 1 kV
